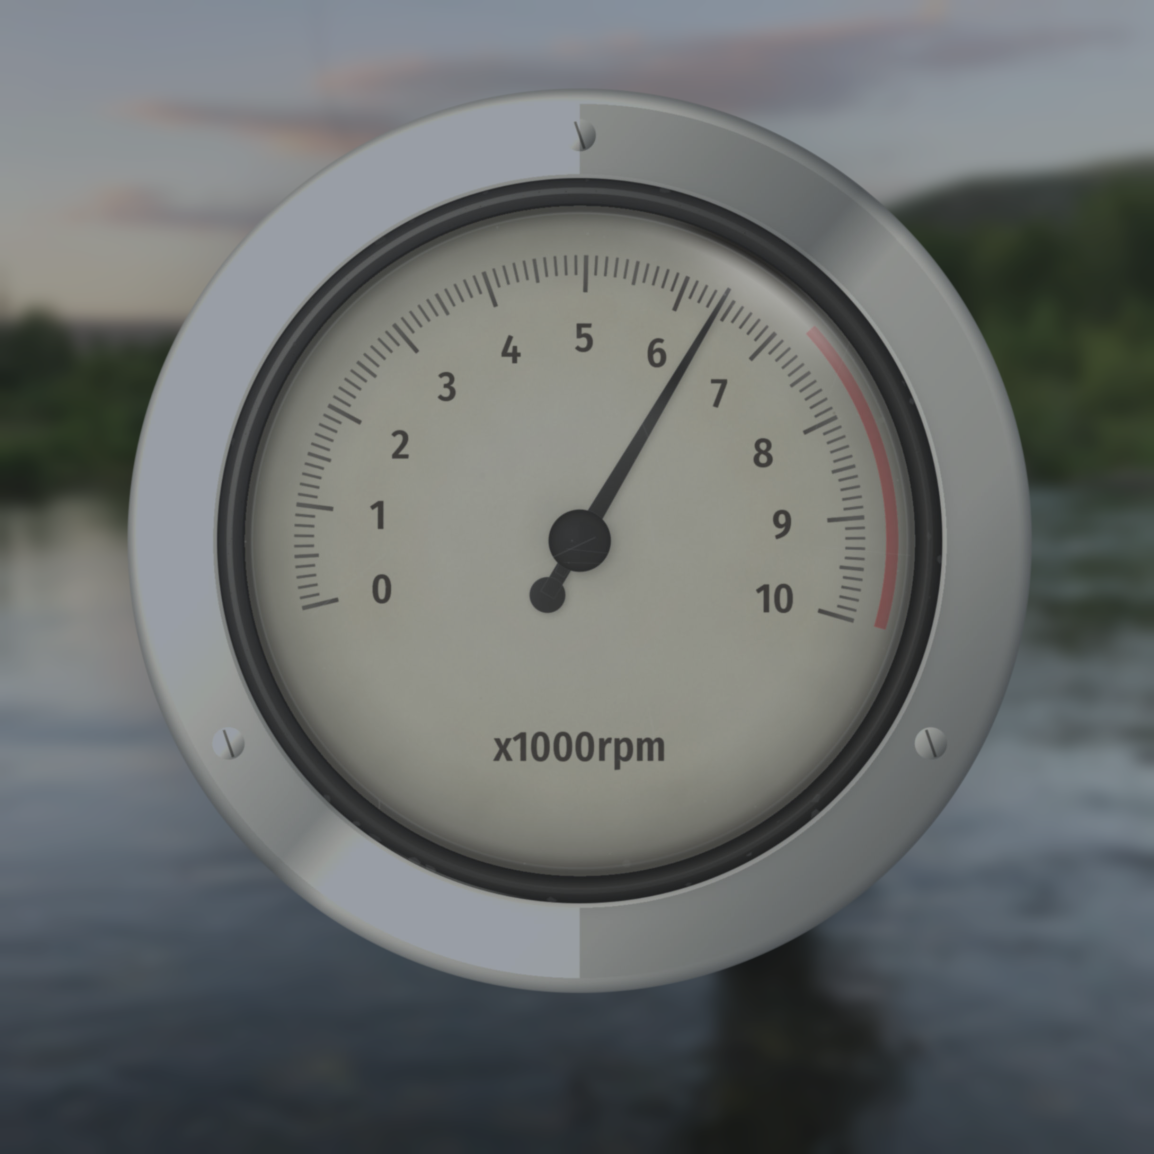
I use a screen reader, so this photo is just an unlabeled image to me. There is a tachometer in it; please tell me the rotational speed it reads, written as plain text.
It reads 6400 rpm
